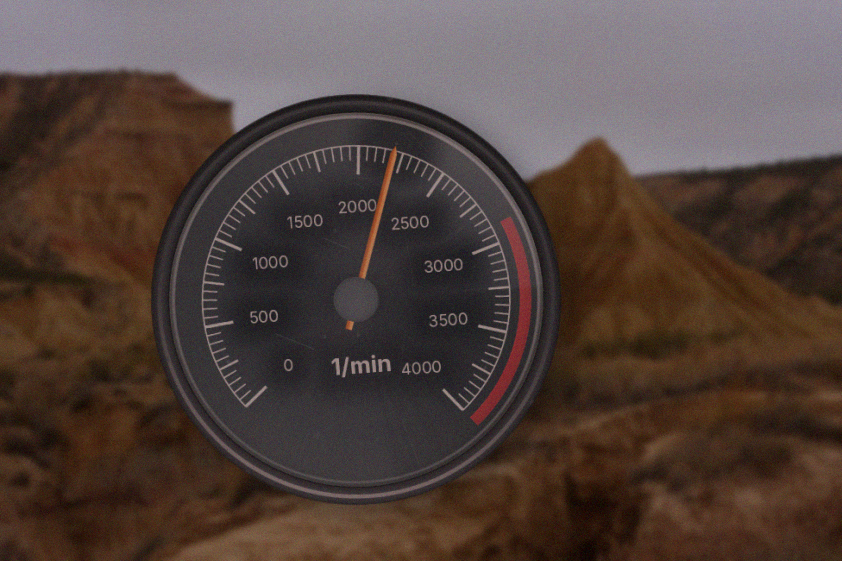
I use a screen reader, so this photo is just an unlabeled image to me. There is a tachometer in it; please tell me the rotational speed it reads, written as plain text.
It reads 2200 rpm
